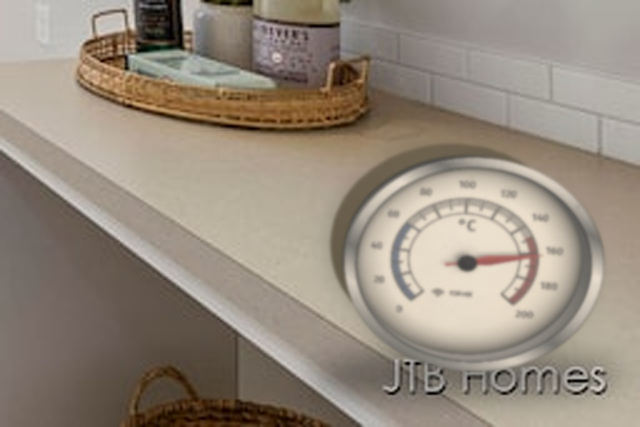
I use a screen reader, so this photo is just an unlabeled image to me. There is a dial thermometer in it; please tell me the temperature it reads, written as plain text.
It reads 160 °C
